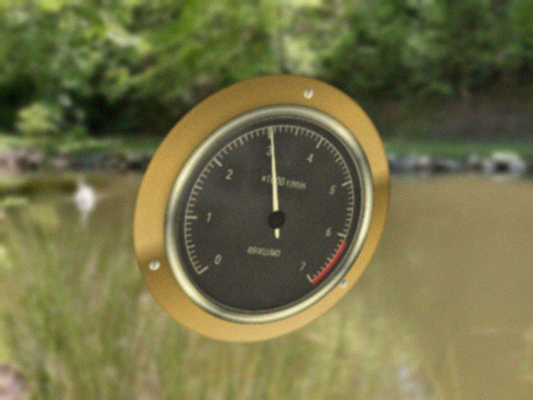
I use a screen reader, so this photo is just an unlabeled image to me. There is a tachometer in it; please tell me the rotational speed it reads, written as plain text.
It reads 3000 rpm
